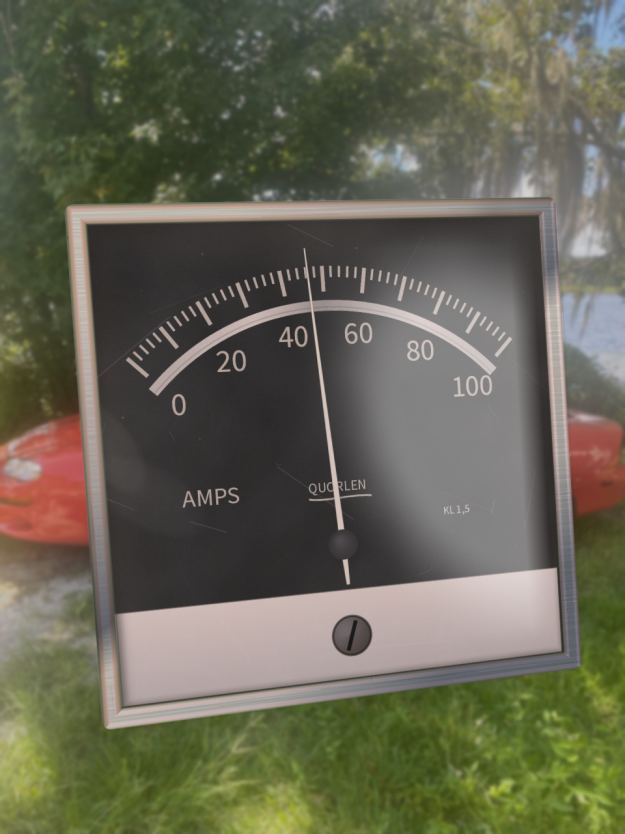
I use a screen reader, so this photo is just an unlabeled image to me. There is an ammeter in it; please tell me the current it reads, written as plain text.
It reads 46 A
